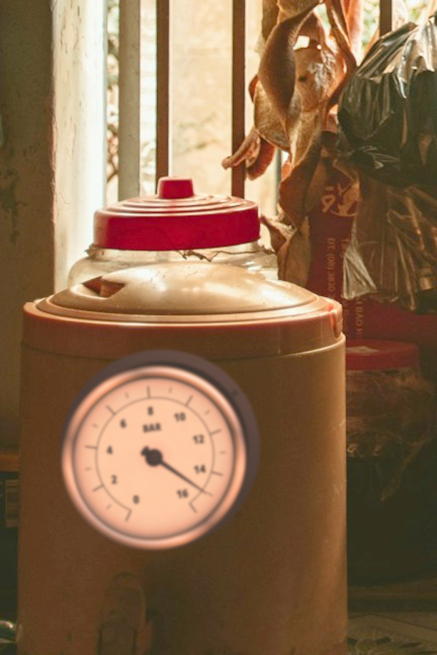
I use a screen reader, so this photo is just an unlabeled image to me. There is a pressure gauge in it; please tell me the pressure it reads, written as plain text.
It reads 15 bar
